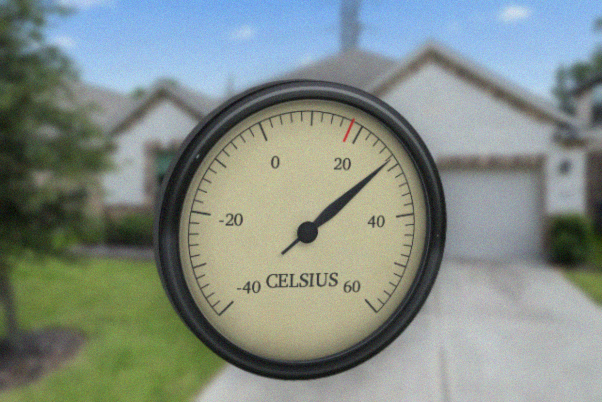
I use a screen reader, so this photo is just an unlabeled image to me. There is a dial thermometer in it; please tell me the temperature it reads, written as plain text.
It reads 28 °C
